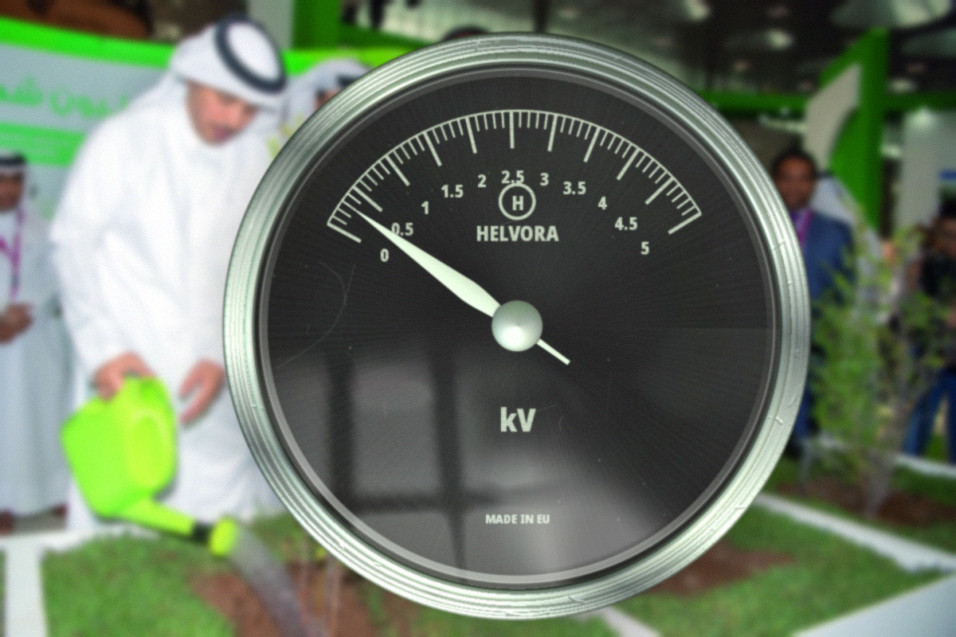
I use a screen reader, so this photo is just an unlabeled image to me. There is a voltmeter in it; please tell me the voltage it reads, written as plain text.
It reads 0.3 kV
